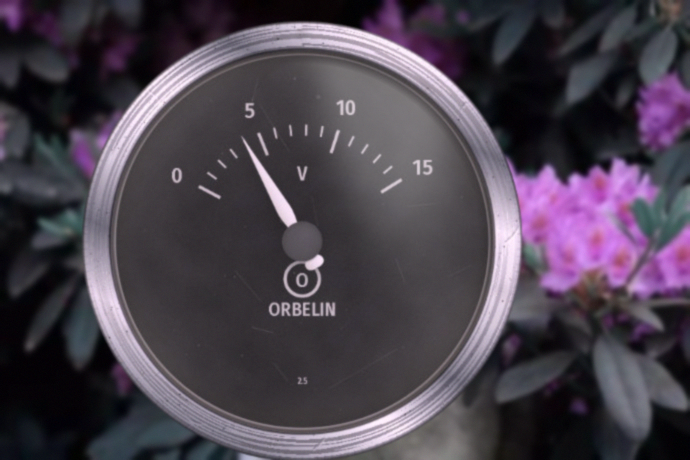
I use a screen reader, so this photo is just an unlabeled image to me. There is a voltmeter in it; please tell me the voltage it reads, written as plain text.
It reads 4 V
